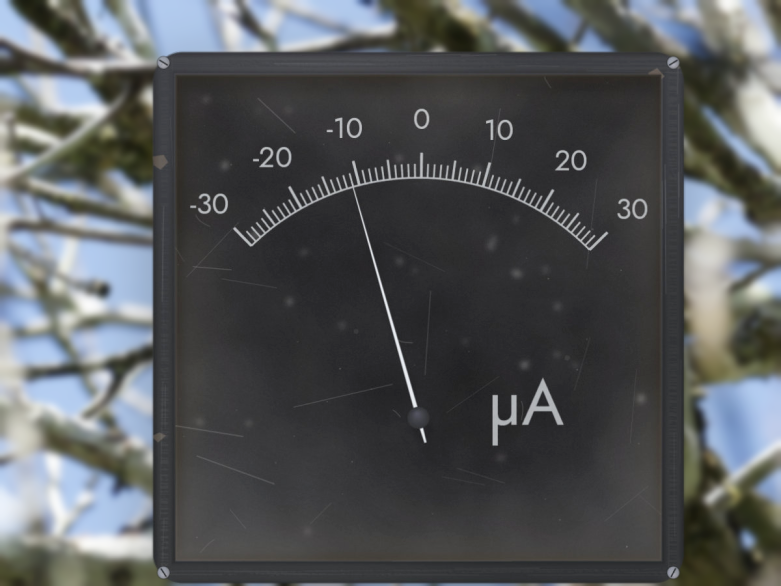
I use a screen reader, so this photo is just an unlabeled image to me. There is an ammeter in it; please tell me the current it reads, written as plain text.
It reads -11 µA
